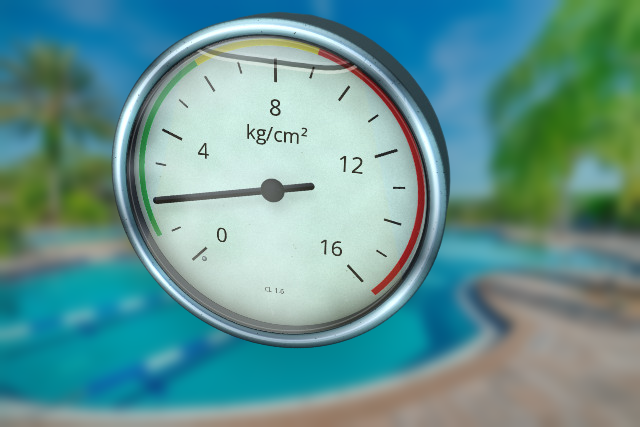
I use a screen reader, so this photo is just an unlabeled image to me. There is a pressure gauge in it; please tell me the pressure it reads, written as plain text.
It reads 2 kg/cm²
